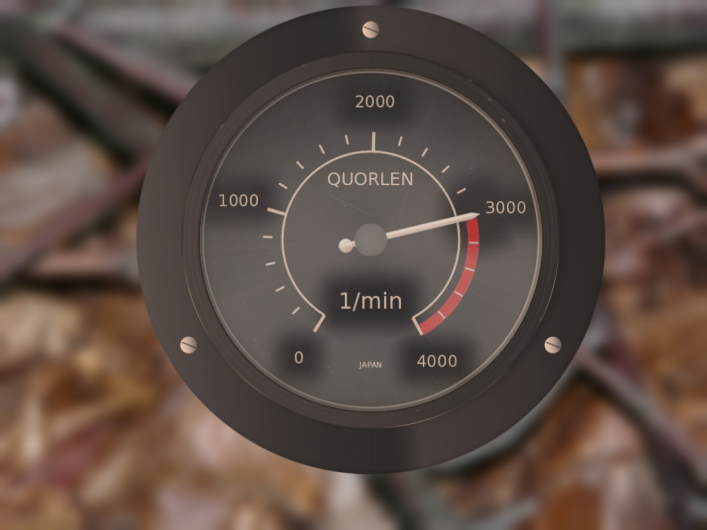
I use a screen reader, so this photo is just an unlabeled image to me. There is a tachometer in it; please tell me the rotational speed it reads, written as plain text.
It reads 3000 rpm
